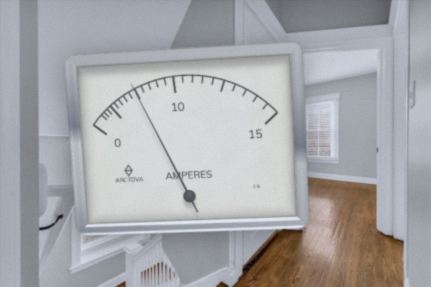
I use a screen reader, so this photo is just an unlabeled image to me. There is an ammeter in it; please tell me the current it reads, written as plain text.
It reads 7.5 A
